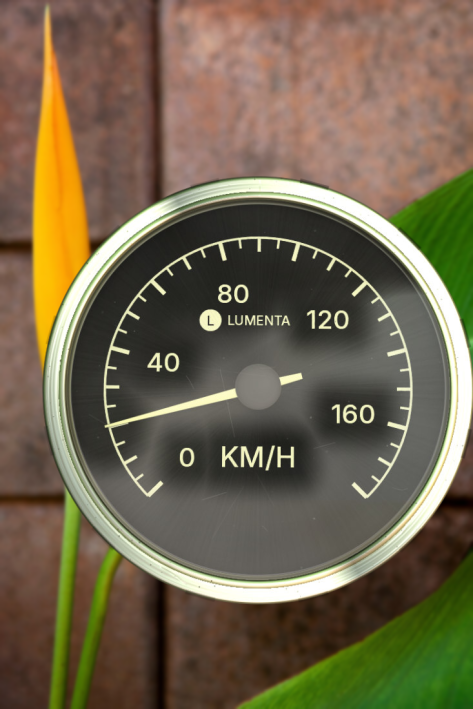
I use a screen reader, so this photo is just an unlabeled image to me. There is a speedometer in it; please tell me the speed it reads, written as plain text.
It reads 20 km/h
